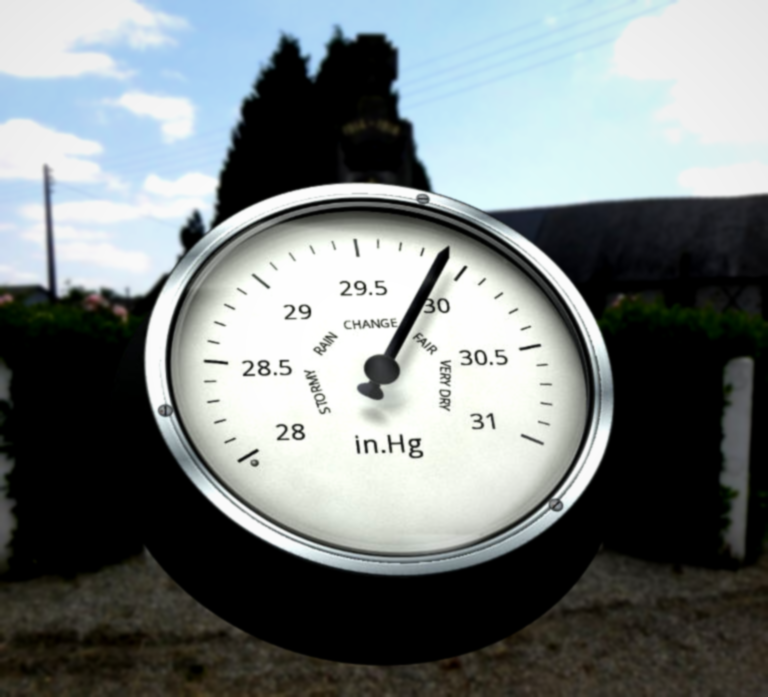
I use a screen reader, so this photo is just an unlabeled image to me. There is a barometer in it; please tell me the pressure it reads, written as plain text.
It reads 29.9 inHg
